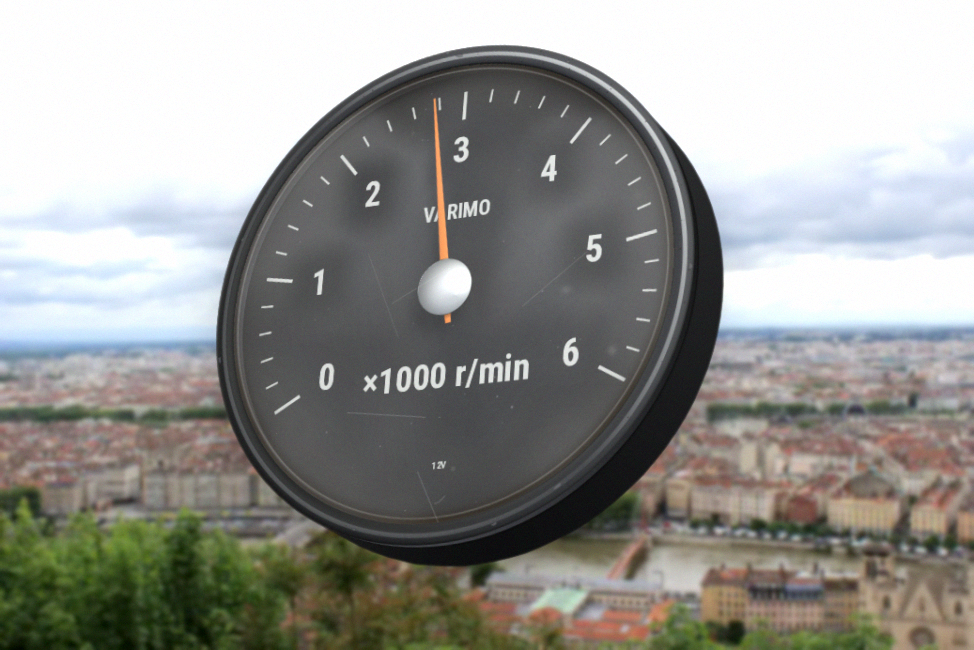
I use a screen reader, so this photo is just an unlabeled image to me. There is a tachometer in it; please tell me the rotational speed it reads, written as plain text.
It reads 2800 rpm
